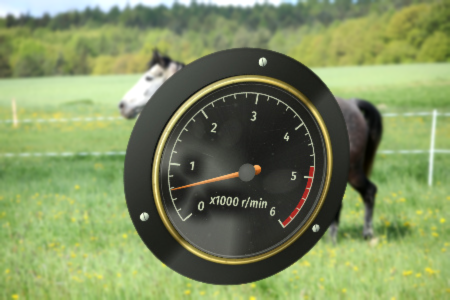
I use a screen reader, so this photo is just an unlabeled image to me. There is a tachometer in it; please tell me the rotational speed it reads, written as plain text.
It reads 600 rpm
